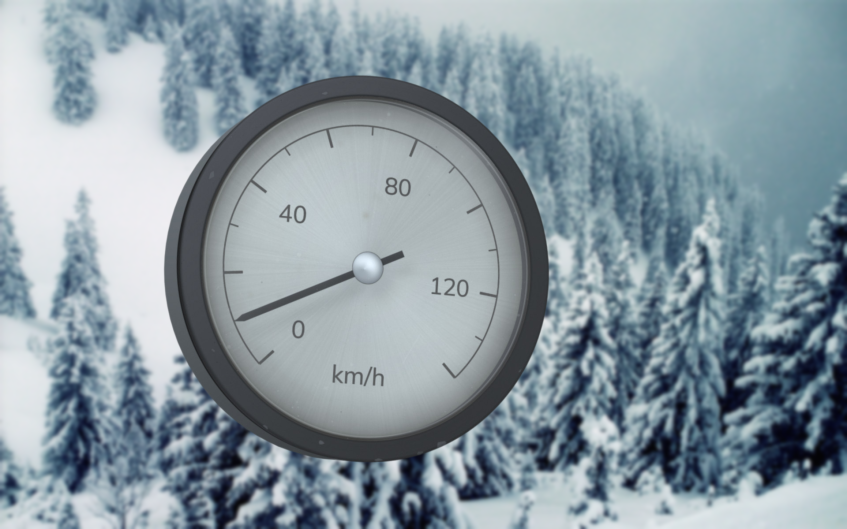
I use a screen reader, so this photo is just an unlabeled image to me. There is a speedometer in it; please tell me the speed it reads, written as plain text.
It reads 10 km/h
